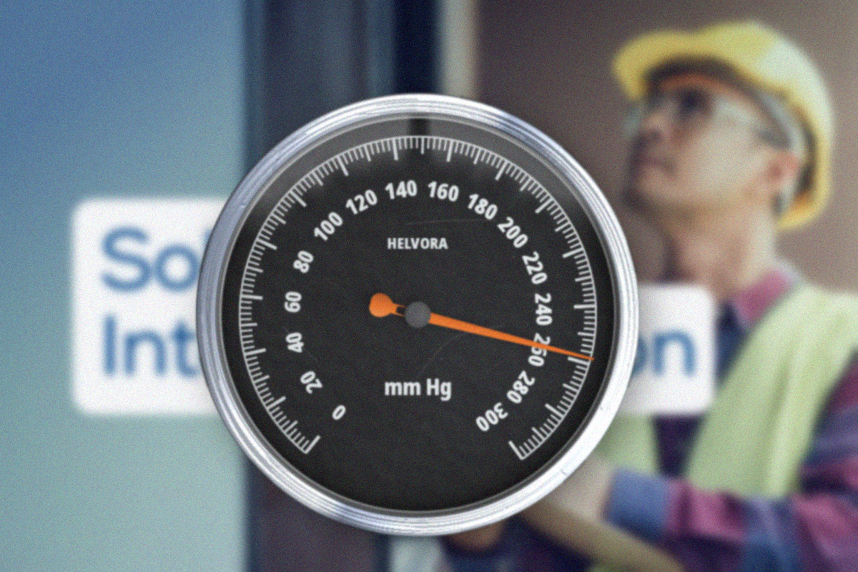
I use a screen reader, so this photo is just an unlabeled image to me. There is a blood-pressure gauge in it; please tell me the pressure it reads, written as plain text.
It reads 258 mmHg
